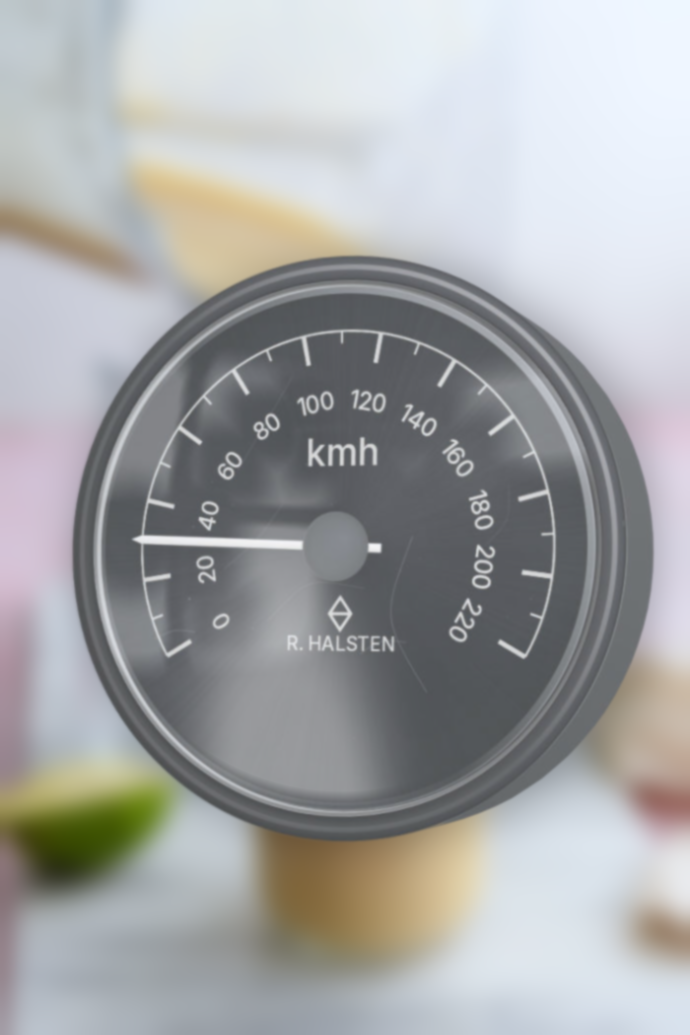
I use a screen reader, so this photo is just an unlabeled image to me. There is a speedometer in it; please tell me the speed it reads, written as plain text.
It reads 30 km/h
